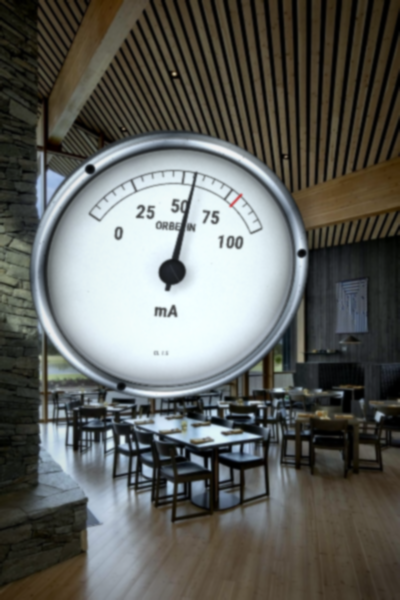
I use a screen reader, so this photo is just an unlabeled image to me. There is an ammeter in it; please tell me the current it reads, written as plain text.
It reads 55 mA
